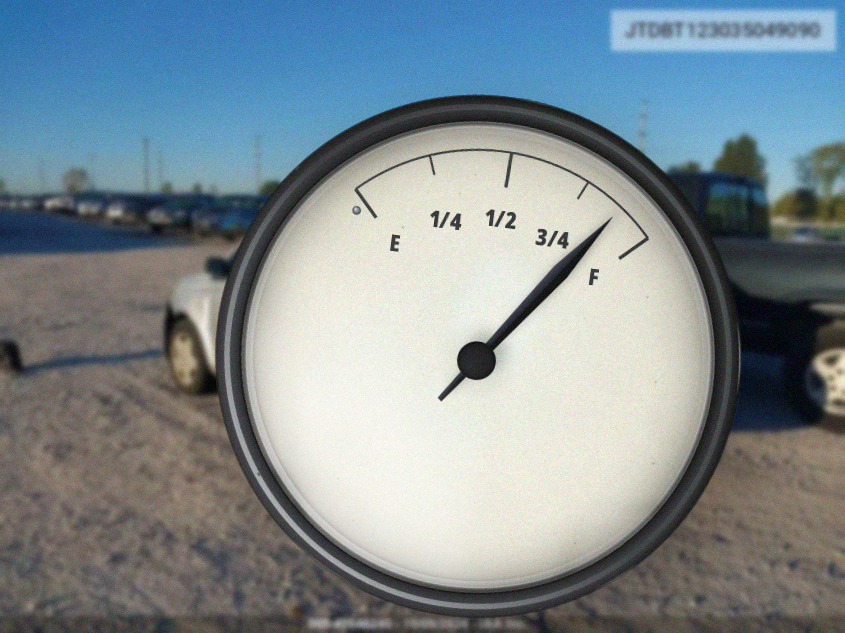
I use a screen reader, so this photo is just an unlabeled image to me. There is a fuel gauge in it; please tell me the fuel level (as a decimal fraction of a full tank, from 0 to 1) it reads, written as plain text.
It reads 0.875
